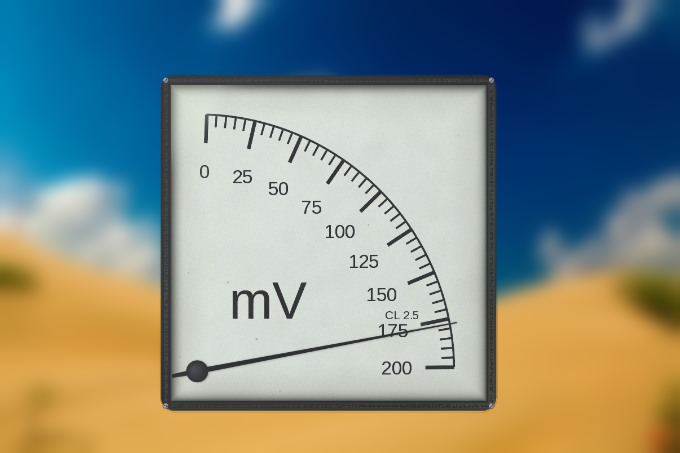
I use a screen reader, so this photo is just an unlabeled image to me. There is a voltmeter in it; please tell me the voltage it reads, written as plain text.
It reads 177.5 mV
